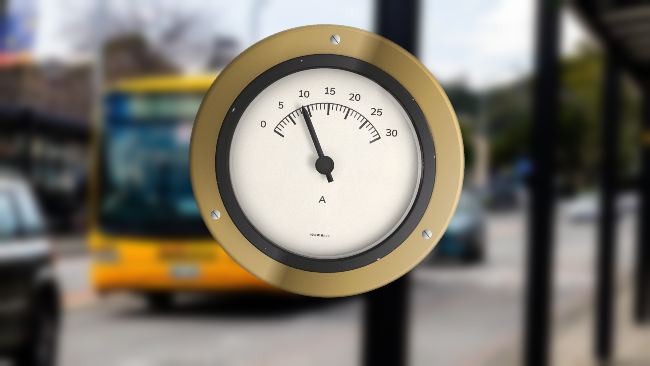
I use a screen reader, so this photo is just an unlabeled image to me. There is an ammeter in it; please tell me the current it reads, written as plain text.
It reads 9 A
